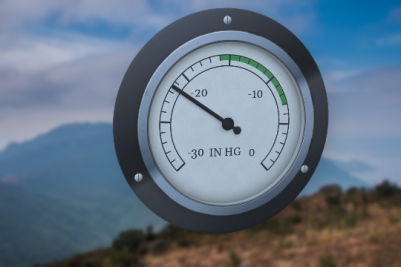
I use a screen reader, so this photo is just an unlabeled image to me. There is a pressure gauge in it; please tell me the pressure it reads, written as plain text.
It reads -21.5 inHg
